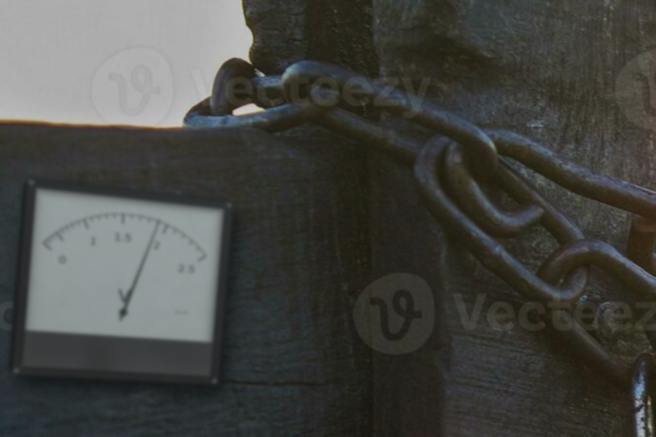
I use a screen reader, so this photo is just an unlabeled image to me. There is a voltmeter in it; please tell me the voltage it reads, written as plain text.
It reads 1.9 V
